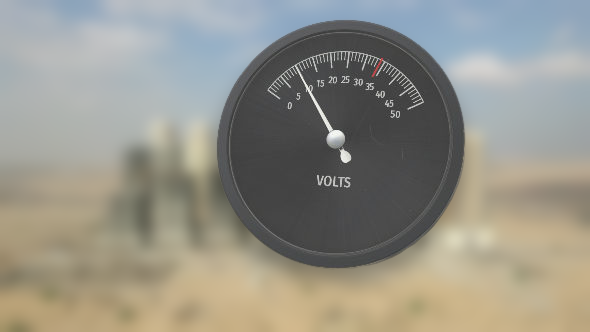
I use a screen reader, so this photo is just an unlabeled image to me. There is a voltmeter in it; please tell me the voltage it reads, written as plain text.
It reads 10 V
